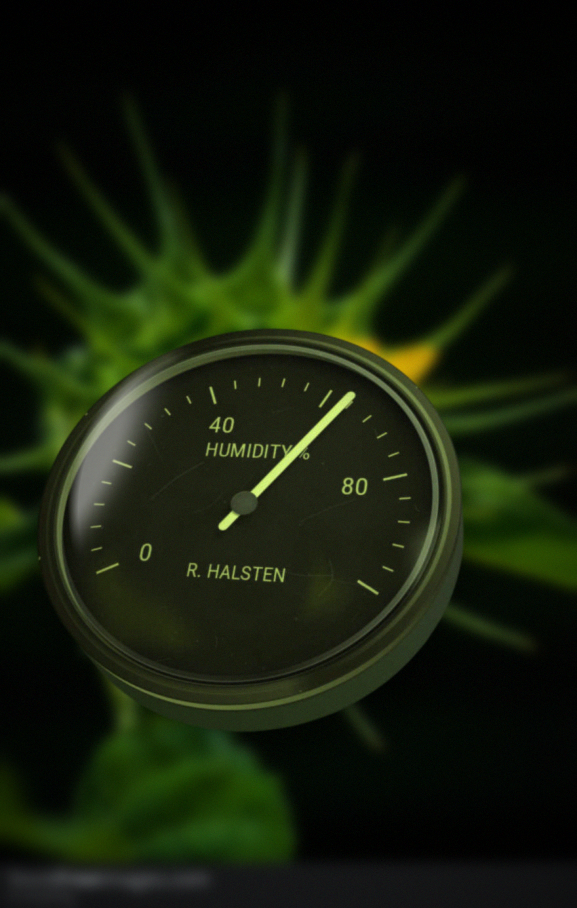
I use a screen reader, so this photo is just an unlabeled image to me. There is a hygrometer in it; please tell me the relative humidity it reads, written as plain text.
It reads 64 %
